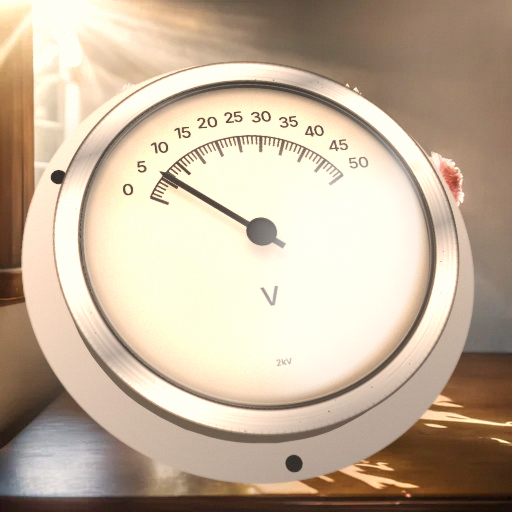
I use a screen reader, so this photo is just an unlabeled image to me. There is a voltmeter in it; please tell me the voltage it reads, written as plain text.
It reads 5 V
